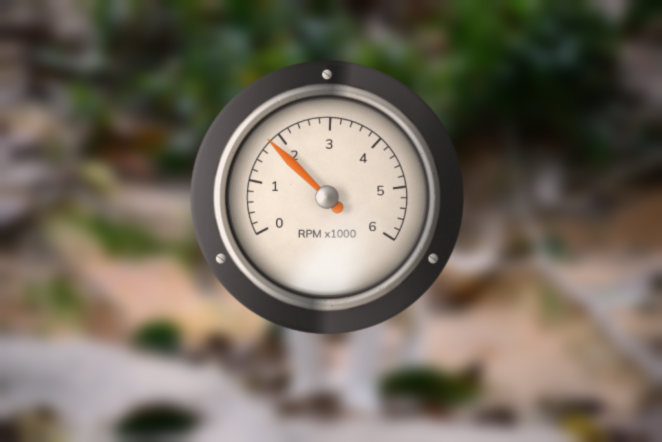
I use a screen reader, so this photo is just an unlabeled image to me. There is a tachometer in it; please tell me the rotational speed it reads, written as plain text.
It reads 1800 rpm
